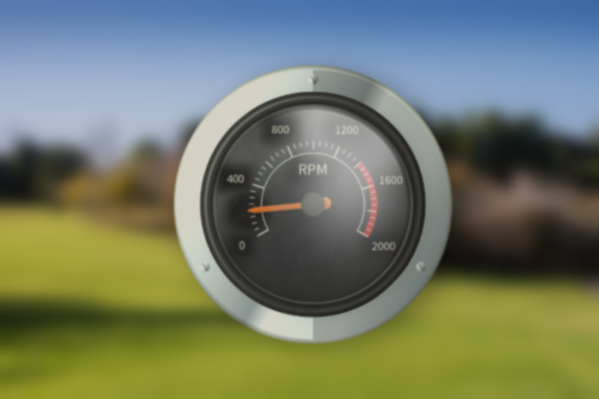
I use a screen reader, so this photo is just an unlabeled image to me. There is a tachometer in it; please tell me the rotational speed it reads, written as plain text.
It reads 200 rpm
